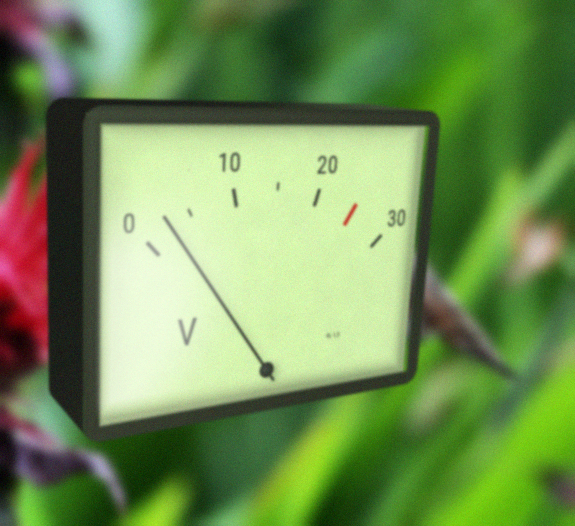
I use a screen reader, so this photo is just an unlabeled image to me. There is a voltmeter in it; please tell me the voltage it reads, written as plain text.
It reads 2.5 V
